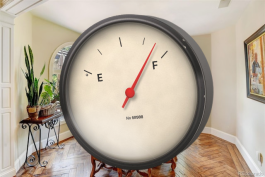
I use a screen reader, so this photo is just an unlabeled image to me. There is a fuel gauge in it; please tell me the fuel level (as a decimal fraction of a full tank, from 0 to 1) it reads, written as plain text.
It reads 0.875
